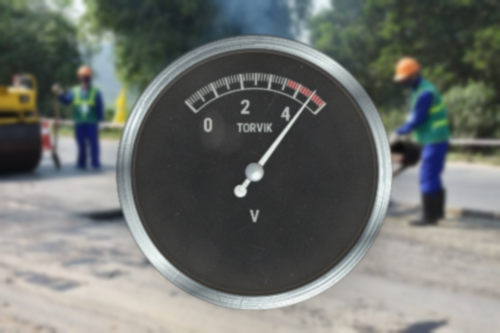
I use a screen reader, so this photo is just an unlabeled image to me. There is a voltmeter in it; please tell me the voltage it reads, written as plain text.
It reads 4.5 V
